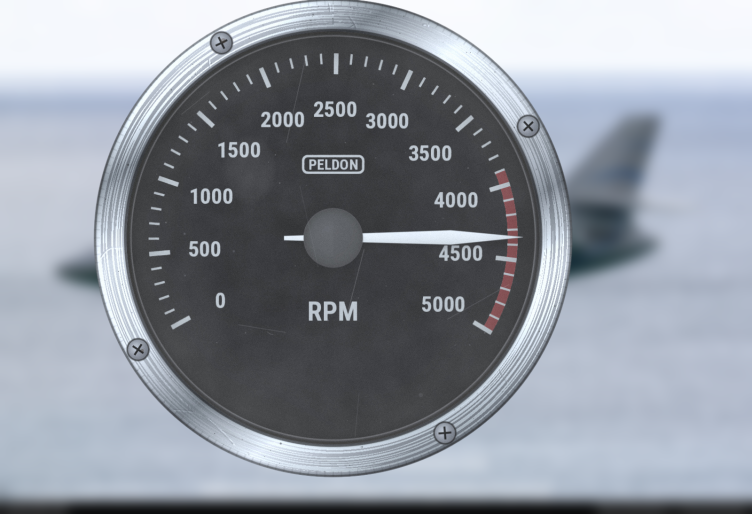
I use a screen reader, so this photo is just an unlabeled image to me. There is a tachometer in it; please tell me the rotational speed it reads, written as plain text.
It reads 4350 rpm
